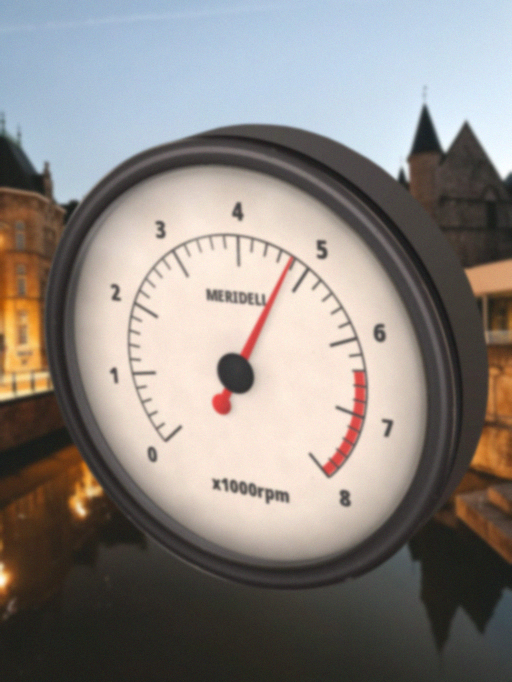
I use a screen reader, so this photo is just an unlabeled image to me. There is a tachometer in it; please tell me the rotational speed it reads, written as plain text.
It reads 4800 rpm
